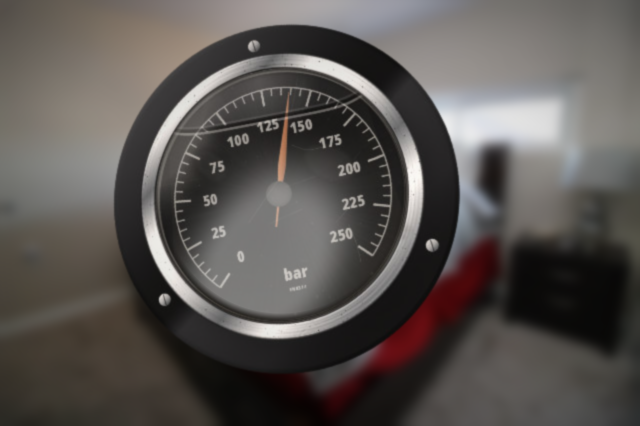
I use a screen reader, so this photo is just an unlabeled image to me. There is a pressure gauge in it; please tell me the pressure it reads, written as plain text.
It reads 140 bar
